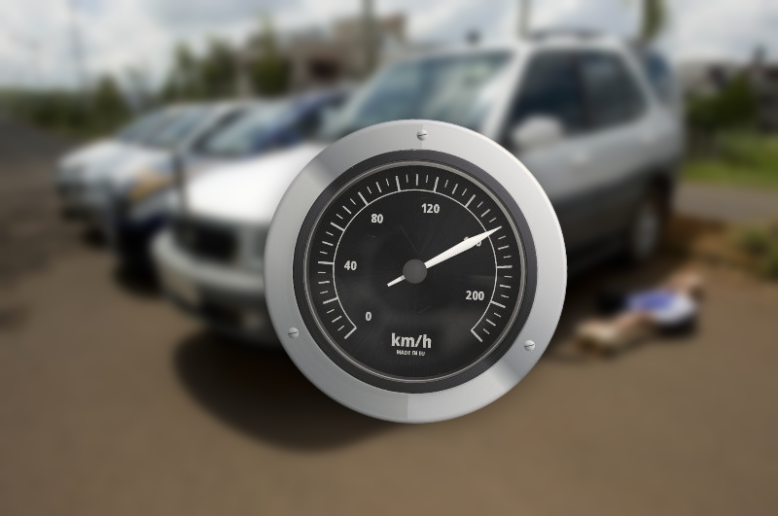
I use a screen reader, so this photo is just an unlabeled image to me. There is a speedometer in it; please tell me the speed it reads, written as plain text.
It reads 160 km/h
